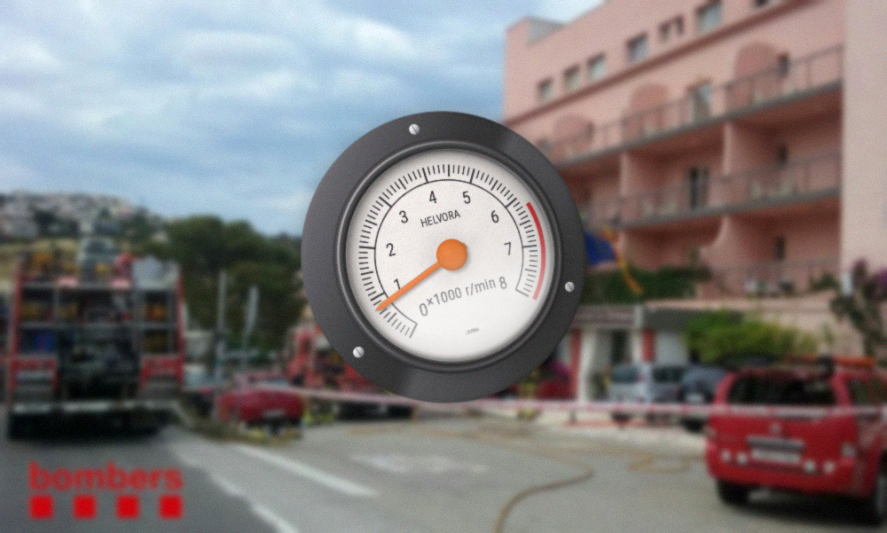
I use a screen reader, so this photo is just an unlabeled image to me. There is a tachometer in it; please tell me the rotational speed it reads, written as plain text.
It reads 800 rpm
